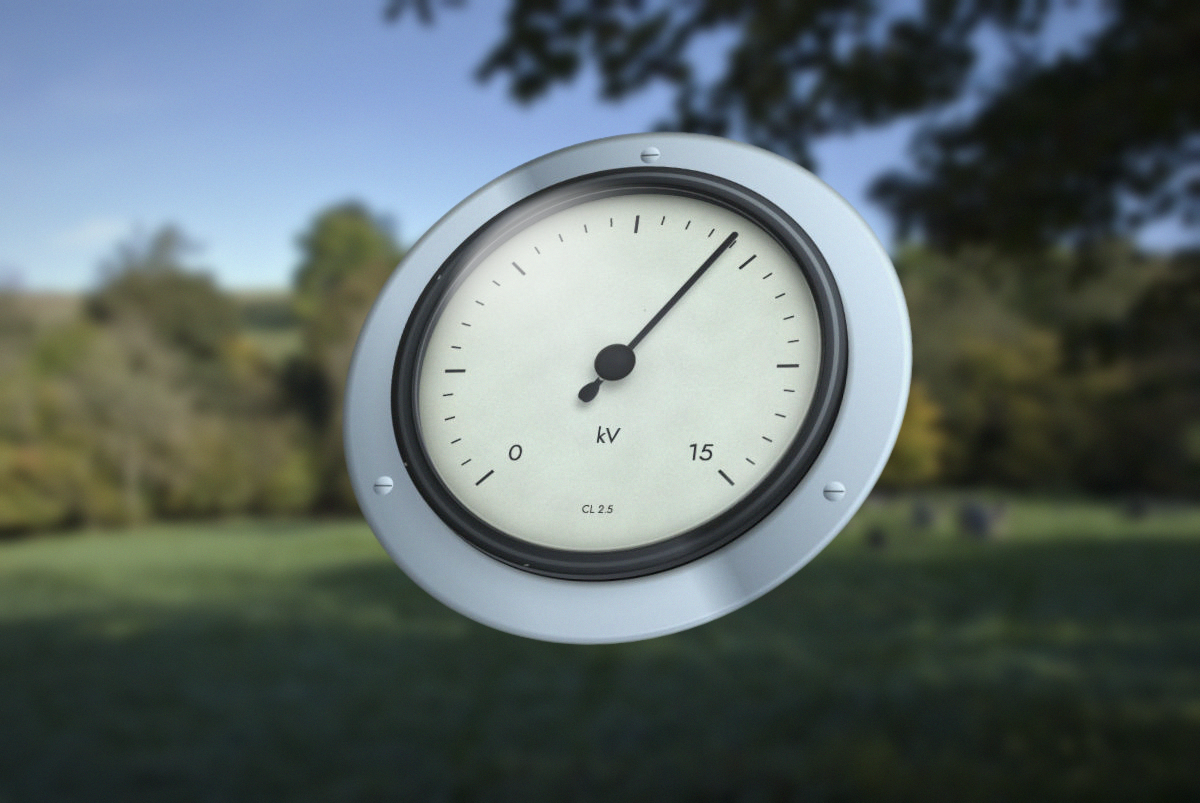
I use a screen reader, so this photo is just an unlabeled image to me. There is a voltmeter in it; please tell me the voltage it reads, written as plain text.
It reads 9.5 kV
